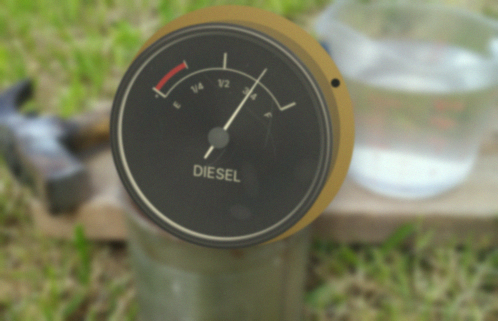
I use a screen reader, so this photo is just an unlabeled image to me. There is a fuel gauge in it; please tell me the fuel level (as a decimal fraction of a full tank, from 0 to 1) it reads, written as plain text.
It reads 0.75
